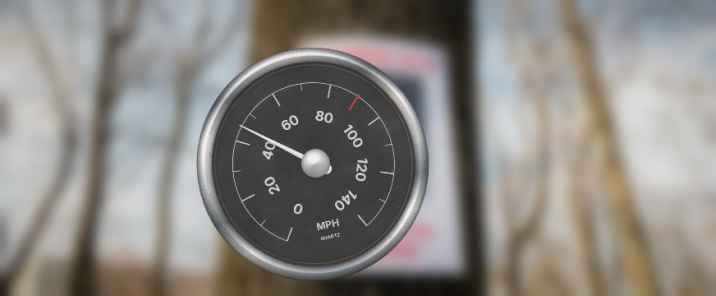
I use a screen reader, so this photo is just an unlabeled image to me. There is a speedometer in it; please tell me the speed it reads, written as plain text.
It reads 45 mph
